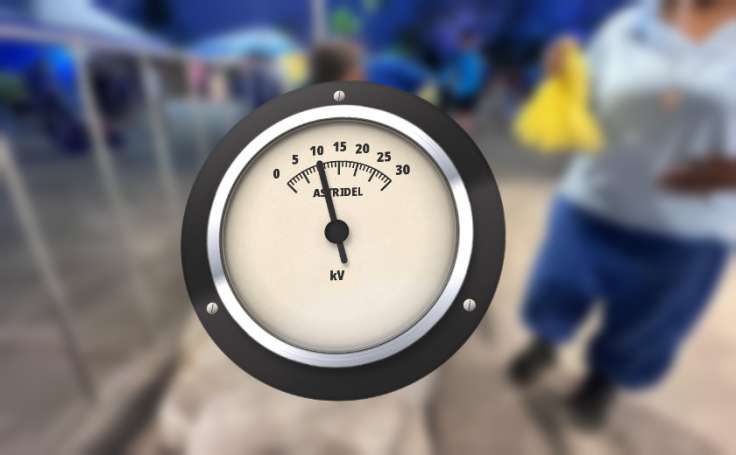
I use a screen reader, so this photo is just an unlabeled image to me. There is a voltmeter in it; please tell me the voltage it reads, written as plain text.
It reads 10 kV
